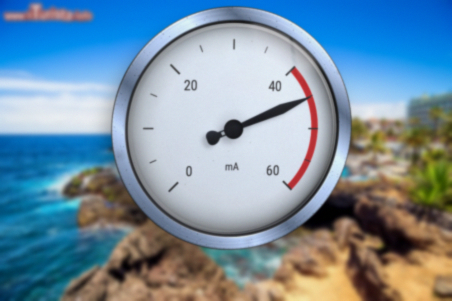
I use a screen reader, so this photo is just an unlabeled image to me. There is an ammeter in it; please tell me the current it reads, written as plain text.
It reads 45 mA
